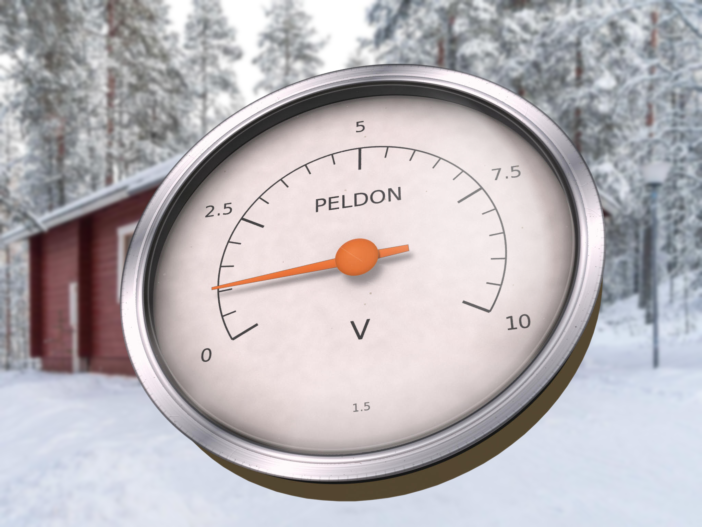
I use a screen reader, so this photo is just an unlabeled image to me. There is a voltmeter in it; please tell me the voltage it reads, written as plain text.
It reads 1 V
